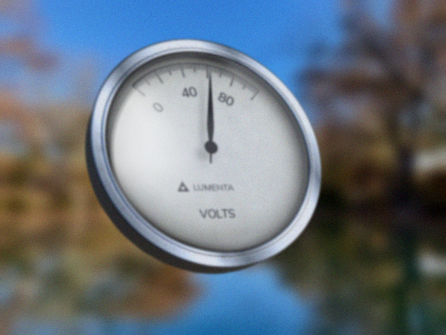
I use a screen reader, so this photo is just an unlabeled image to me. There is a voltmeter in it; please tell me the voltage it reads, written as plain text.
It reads 60 V
